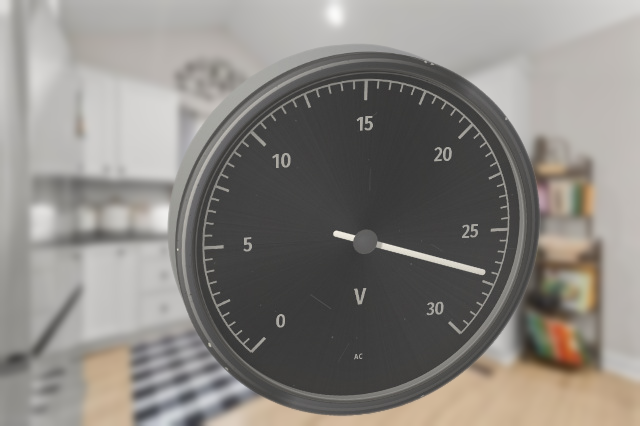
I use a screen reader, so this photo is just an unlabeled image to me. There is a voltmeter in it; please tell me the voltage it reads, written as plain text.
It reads 27 V
